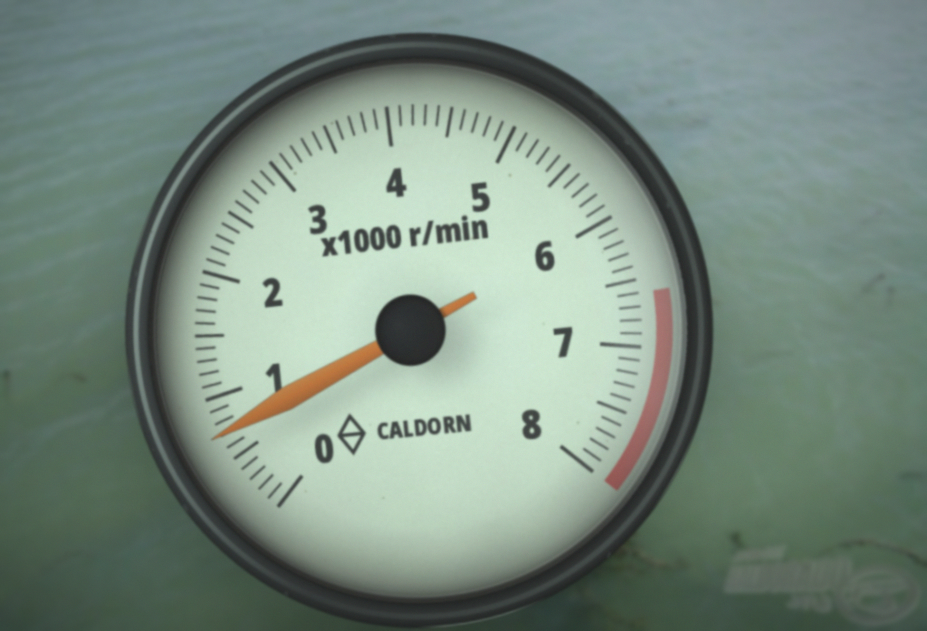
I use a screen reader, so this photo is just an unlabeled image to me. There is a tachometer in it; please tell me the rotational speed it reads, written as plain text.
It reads 700 rpm
